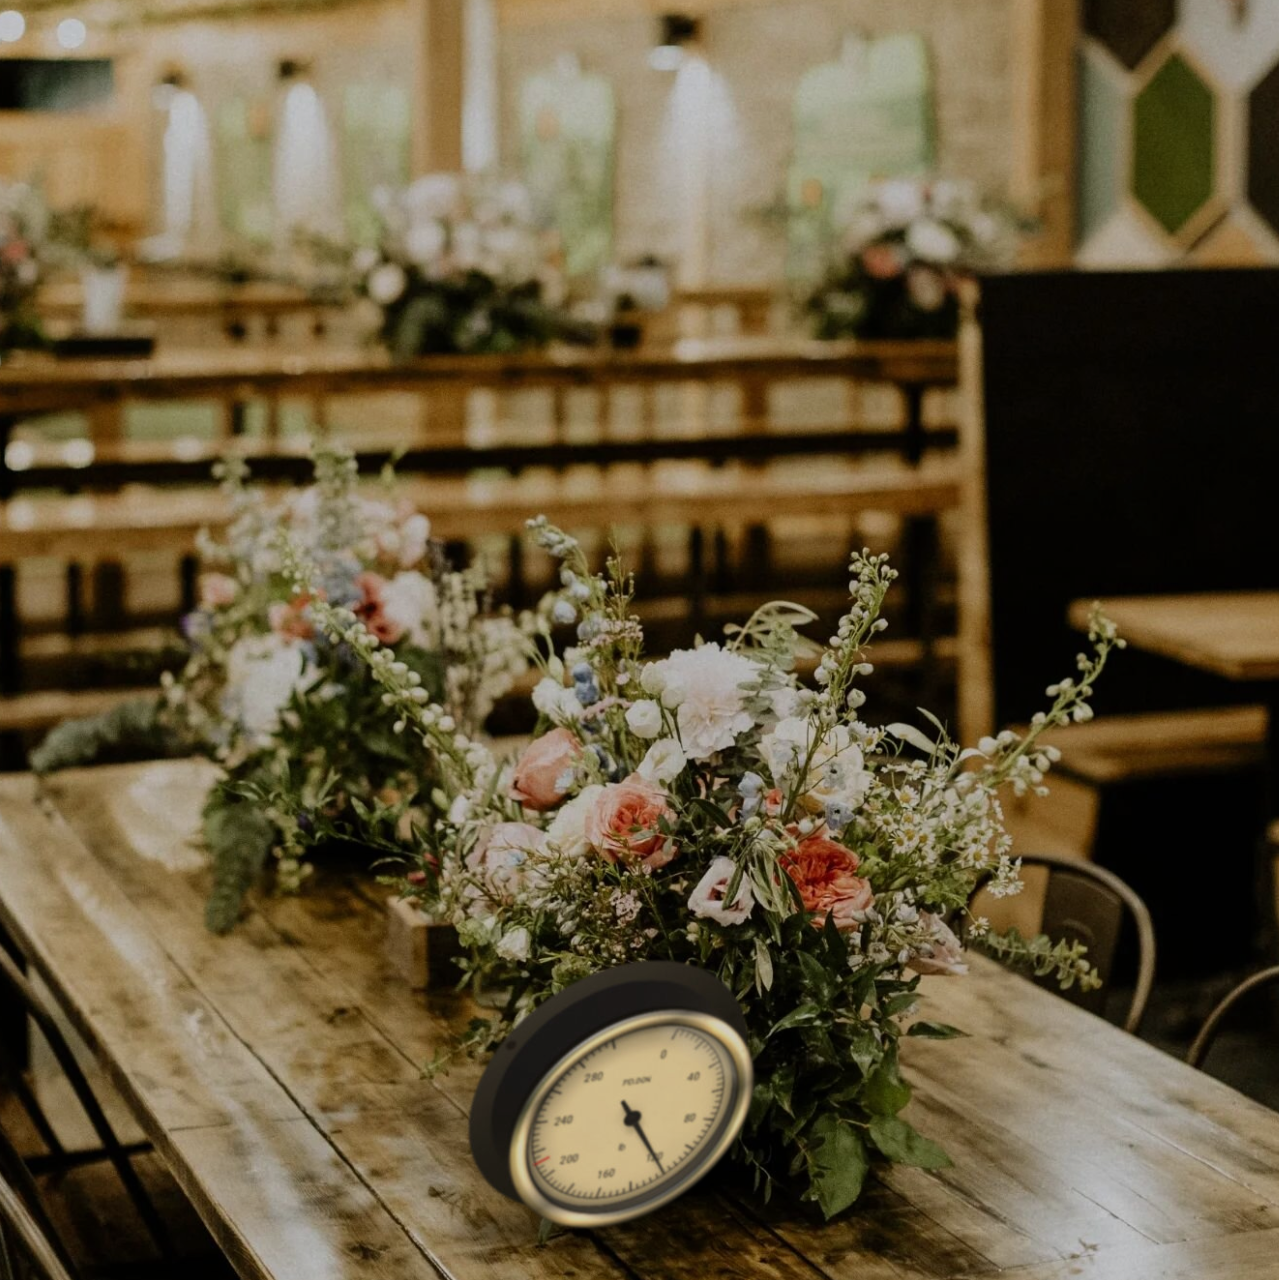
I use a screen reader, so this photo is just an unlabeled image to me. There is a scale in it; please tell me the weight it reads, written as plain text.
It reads 120 lb
